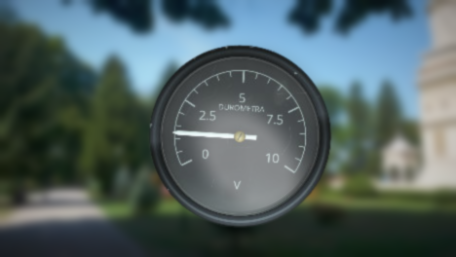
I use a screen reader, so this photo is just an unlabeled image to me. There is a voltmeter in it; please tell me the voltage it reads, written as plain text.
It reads 1.25 V
